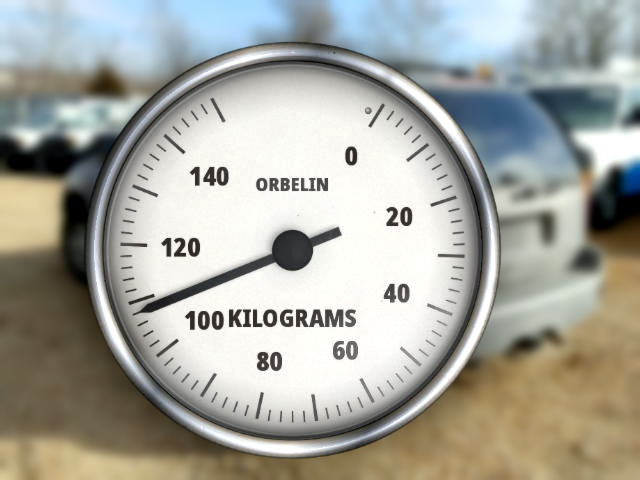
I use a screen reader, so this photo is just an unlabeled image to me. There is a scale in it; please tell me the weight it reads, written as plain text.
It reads 108 kg
